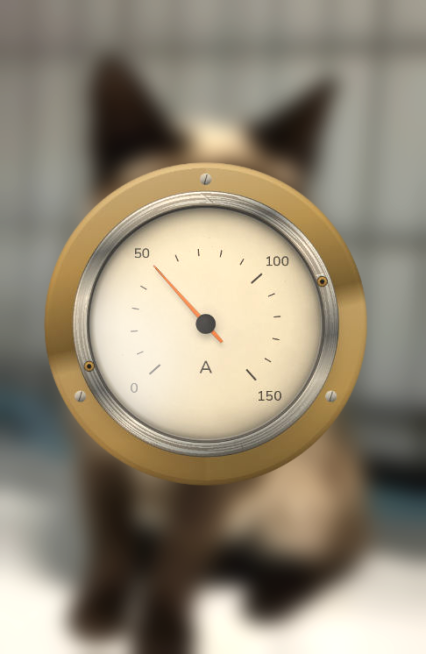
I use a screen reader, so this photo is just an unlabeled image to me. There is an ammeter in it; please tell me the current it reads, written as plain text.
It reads 50 A
